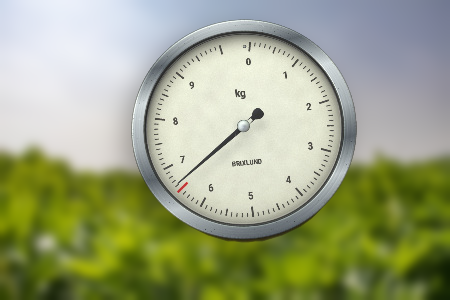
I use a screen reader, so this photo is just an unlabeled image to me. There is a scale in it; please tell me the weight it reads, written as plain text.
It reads 6.6 kg
